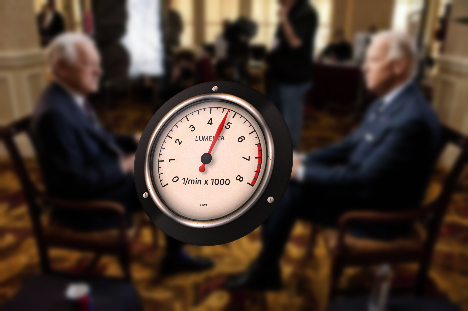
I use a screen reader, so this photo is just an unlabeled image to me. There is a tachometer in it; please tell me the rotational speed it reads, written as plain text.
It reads 4750 rpm
